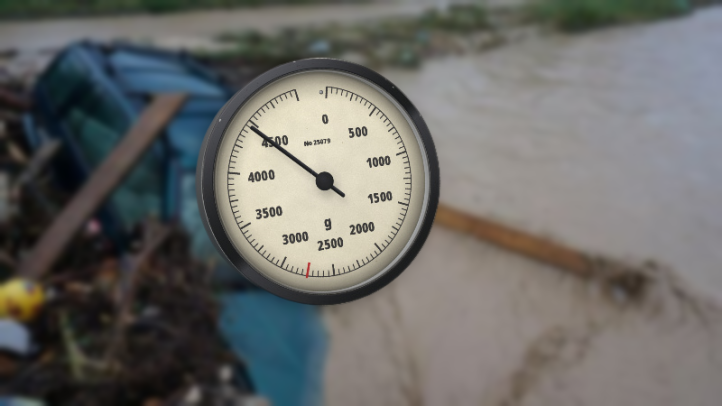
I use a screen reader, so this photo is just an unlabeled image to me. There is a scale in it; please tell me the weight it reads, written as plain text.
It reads 4450 g
